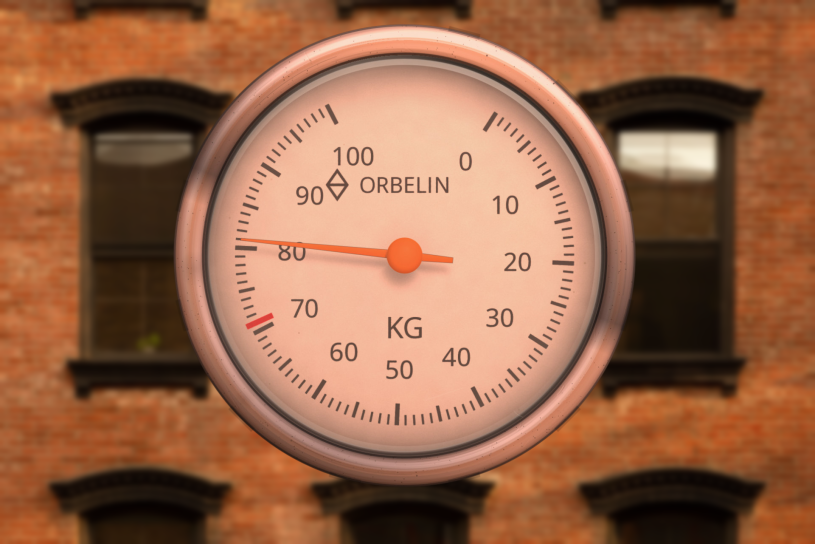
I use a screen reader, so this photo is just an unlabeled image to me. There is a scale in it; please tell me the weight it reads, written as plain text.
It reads 81 kg
